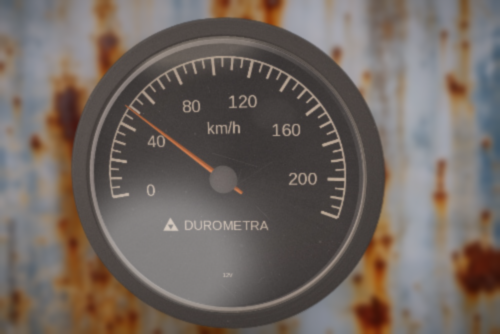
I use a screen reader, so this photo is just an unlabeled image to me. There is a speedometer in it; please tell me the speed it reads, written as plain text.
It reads 50 km/h
